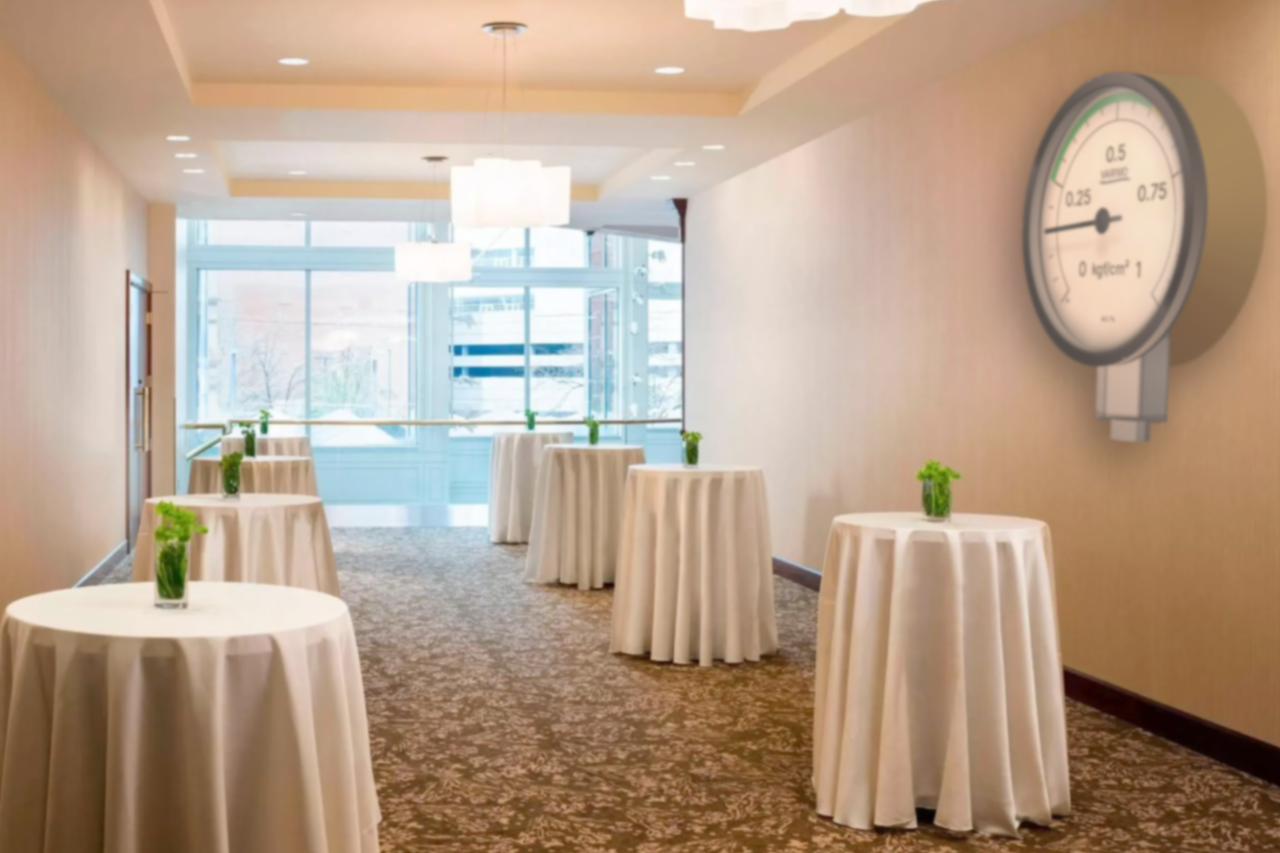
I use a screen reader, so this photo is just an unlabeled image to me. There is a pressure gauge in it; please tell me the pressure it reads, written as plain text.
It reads 0.15 kg/cm²
